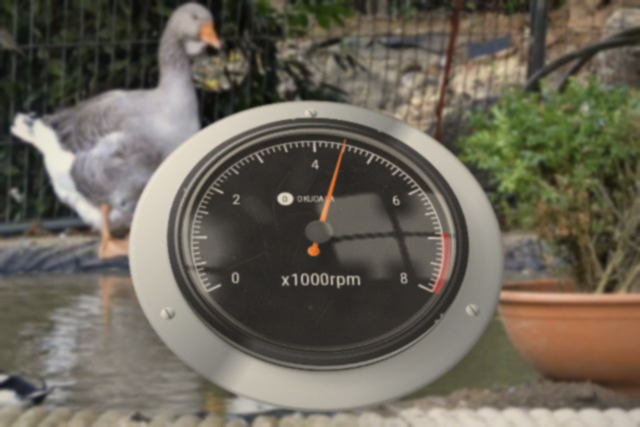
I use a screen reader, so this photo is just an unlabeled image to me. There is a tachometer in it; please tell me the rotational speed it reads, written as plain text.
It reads 4500 rpm
